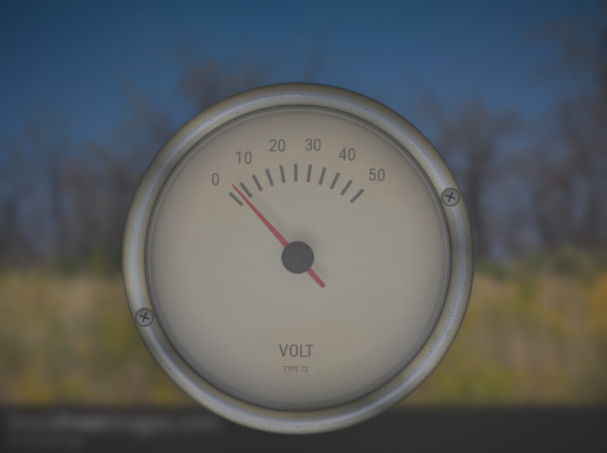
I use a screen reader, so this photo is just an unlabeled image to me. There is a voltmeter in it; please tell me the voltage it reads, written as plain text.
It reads 2.5 V
